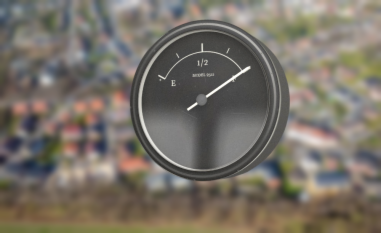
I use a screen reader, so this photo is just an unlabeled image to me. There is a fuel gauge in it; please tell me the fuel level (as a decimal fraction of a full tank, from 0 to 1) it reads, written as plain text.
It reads 1
